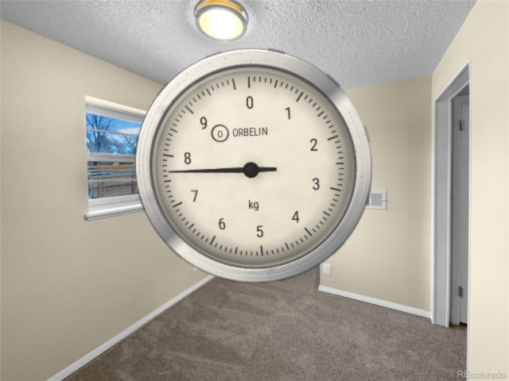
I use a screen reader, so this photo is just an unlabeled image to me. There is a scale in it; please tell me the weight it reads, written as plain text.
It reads 7.7 kg
